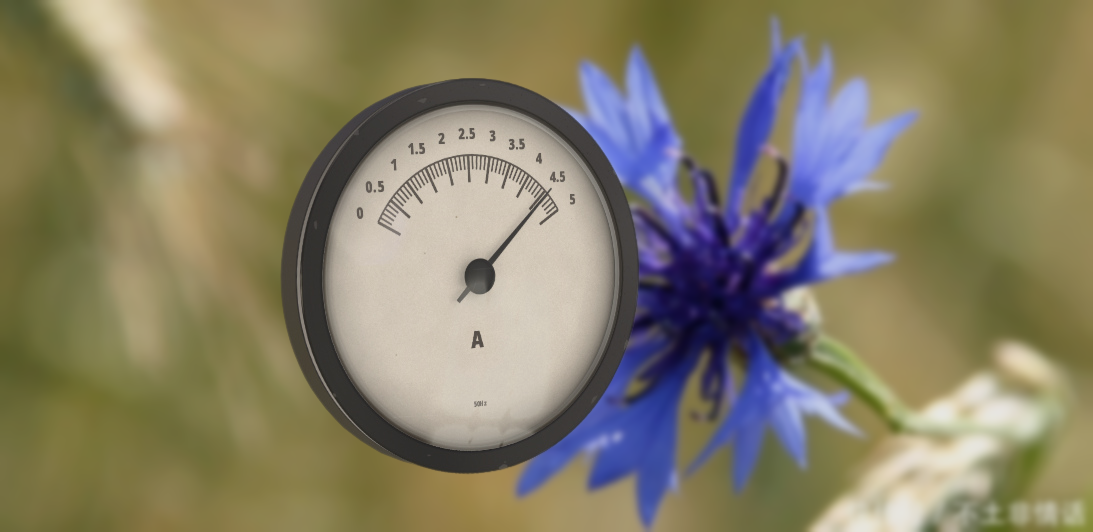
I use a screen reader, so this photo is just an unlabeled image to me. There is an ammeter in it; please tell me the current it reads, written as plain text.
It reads 4.5 A
